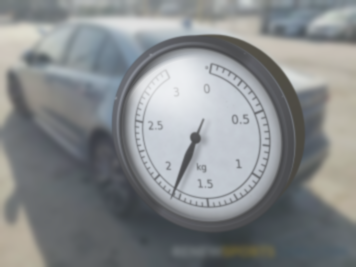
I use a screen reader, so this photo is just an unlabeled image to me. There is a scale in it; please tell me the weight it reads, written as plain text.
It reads 1.8 kg
